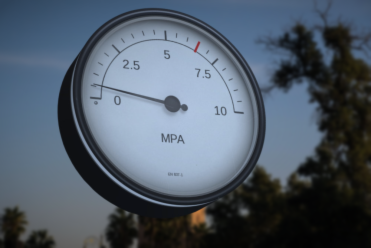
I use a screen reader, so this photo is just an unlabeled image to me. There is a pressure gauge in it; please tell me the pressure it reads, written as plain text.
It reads 0.5 MPa
